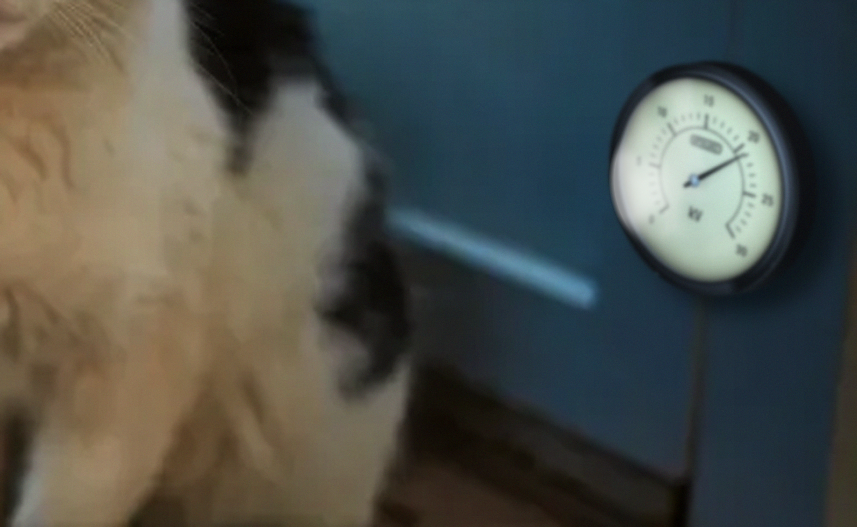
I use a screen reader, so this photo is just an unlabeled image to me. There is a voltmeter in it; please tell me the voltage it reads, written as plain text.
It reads 21 kV
